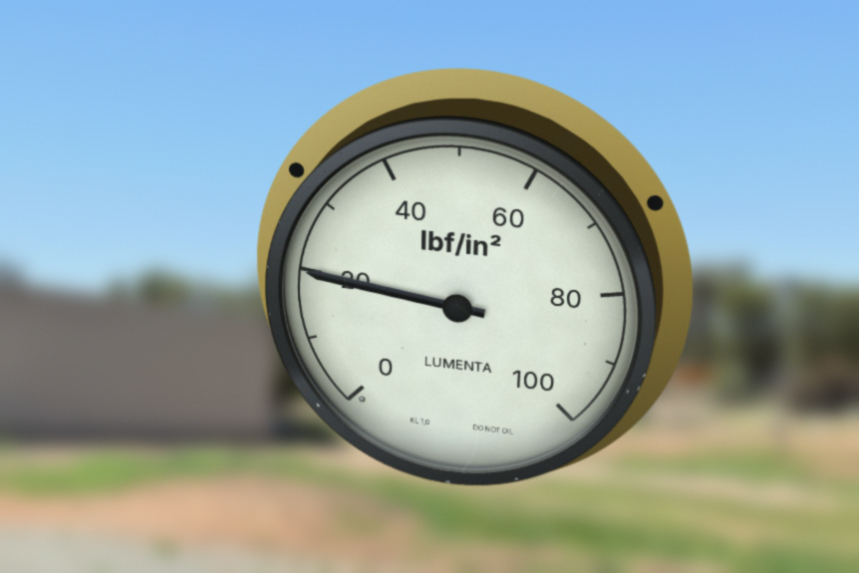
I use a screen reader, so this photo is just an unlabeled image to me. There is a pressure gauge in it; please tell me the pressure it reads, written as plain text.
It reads 20 psi
